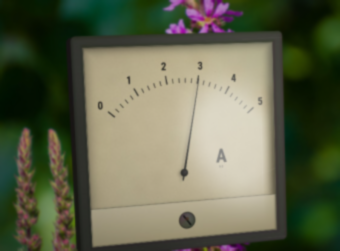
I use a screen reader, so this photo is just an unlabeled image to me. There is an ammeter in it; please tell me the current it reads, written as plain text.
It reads 3 A
